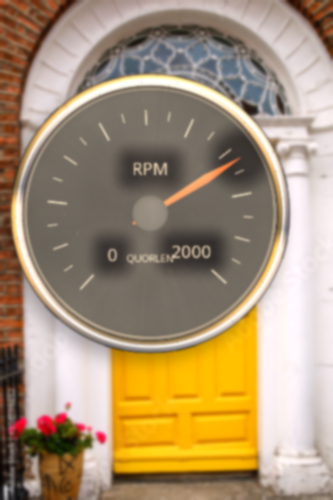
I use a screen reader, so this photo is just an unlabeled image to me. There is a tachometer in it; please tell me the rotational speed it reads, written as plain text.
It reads 1450 rpm
